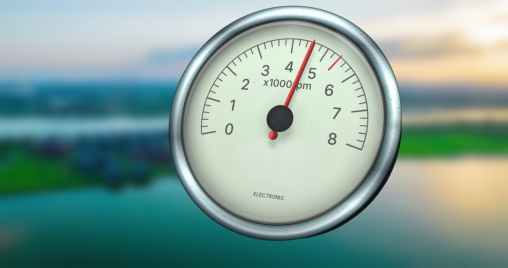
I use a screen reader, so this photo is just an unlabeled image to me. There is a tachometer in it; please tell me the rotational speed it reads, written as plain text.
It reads 4600 rpm
